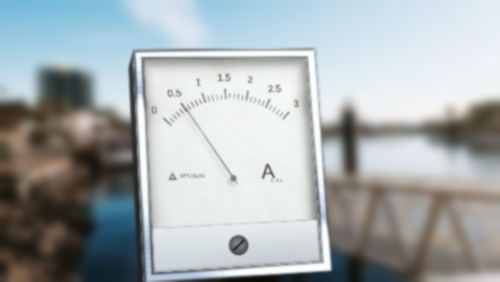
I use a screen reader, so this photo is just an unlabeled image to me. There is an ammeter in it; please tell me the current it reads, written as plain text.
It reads 0.5 A
